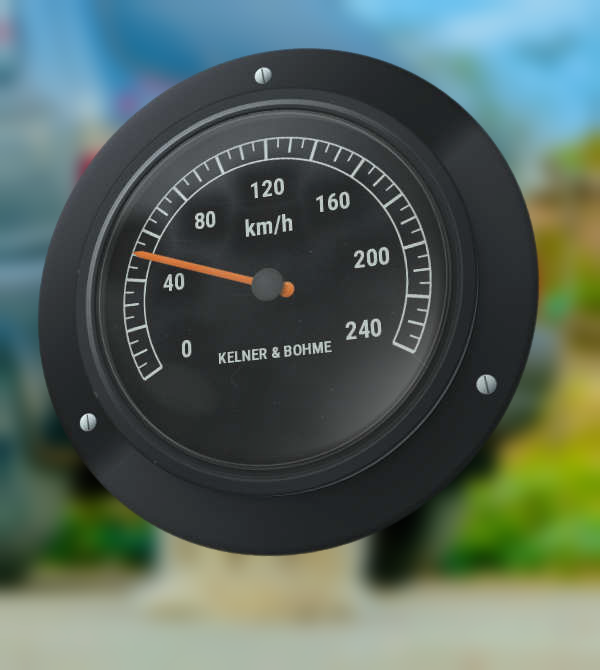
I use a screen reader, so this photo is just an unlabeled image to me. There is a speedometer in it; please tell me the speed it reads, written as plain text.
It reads 50 km/h
